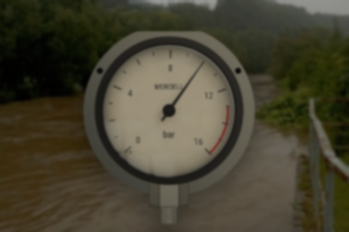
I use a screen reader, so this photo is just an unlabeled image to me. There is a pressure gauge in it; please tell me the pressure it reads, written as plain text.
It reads 10 bar
